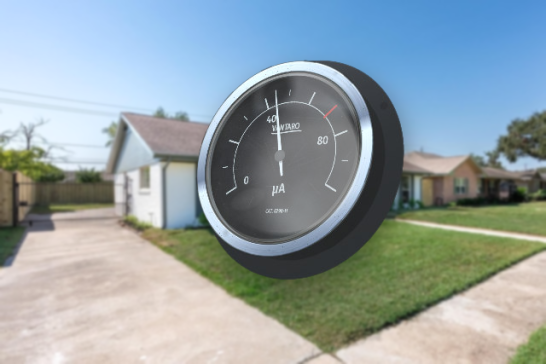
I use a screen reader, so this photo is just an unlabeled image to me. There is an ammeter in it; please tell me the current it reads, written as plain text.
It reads 45 µA
